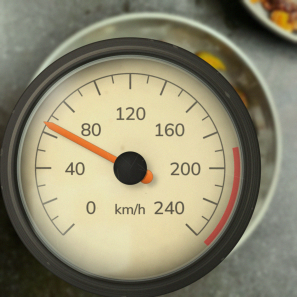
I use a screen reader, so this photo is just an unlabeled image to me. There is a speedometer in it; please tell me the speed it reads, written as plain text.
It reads 65 km/h
